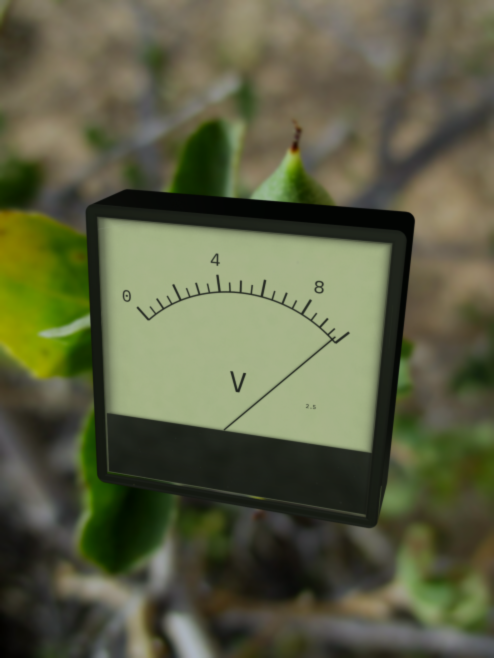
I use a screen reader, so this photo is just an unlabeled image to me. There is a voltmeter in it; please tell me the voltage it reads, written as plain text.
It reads 9.75 V
